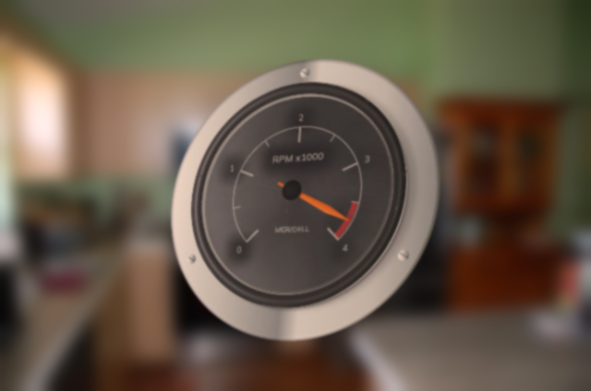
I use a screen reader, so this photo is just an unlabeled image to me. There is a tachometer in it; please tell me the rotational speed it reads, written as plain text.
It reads 3750 rpm
